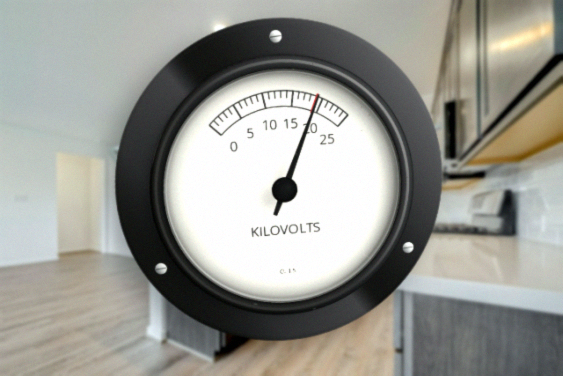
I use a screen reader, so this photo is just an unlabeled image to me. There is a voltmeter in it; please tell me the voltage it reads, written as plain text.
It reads 19 kV
